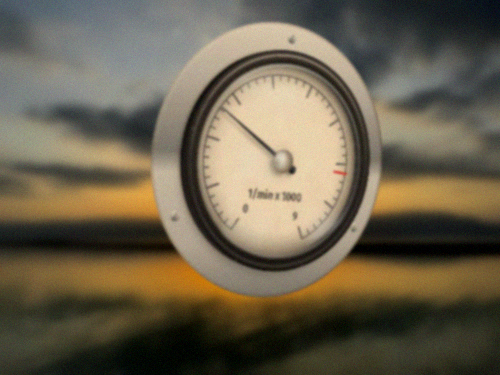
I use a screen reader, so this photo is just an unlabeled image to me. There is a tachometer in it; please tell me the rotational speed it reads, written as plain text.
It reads 2600 rpm
